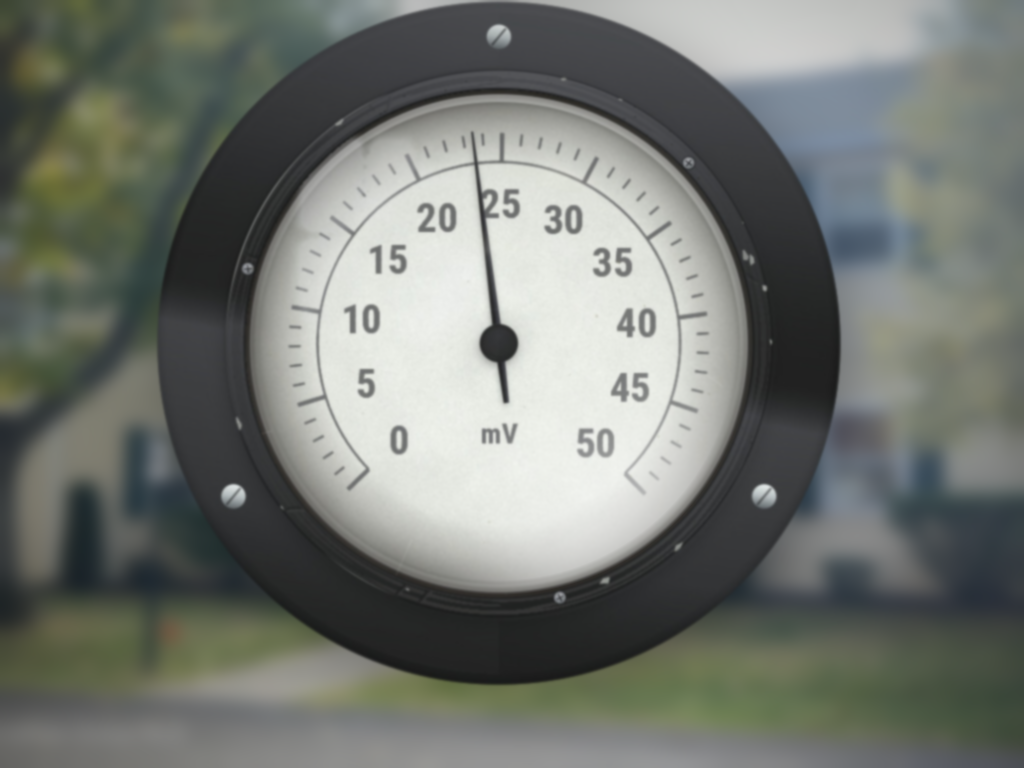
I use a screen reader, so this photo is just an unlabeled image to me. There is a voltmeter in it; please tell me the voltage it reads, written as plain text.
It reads 23.5 mV
